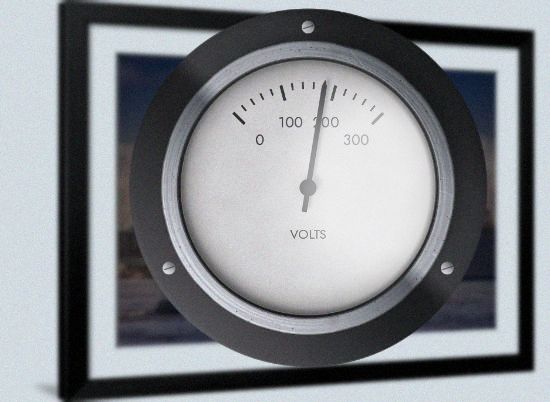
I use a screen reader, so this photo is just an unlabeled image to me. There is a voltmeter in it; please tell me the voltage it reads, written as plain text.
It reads 180 V
